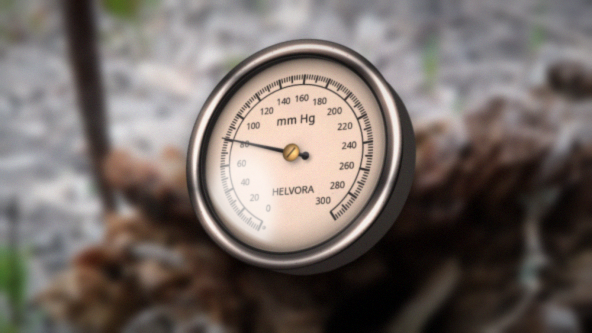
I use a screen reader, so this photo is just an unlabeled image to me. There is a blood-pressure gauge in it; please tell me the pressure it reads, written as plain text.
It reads 80 mmHg
